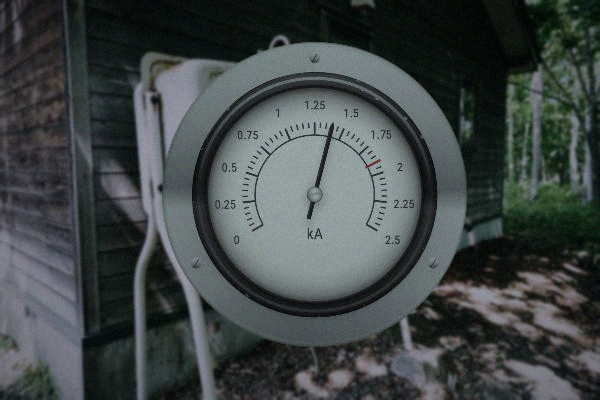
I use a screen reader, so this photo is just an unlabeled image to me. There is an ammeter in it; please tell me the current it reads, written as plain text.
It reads 1.4 kA
